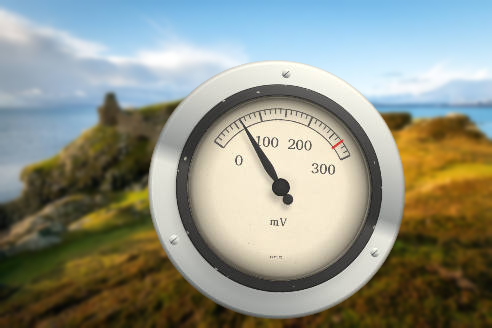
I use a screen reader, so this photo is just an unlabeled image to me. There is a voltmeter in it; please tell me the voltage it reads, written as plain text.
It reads 60 mV
